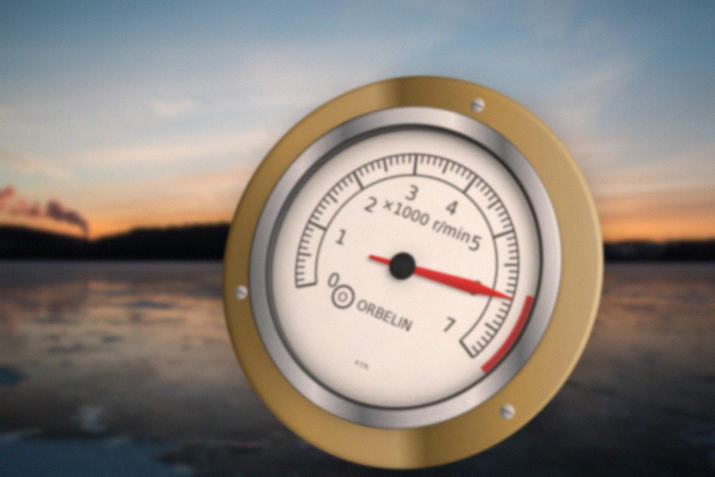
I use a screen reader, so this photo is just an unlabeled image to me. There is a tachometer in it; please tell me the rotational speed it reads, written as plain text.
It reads 6000 rpm
